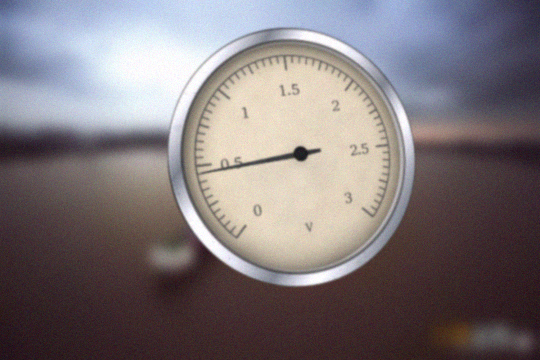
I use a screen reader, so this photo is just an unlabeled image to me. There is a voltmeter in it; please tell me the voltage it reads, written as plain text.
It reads 0.45 V
